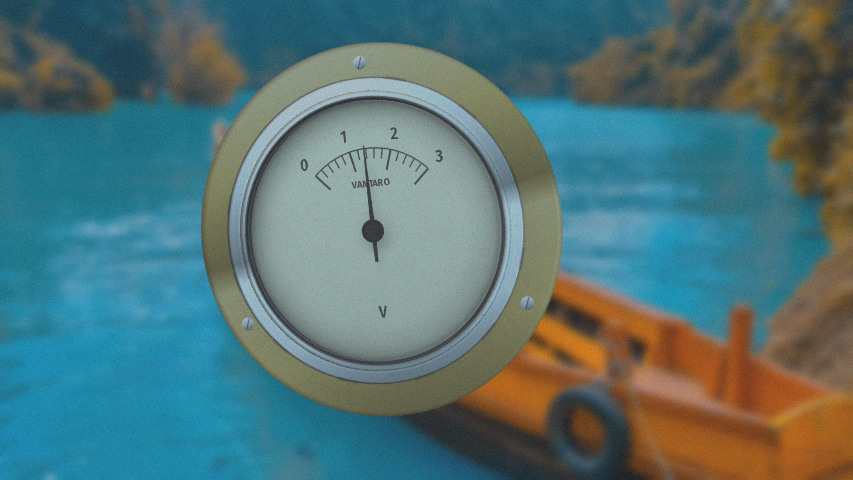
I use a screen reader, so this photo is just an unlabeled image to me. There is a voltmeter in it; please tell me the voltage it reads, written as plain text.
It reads 1.4 V
